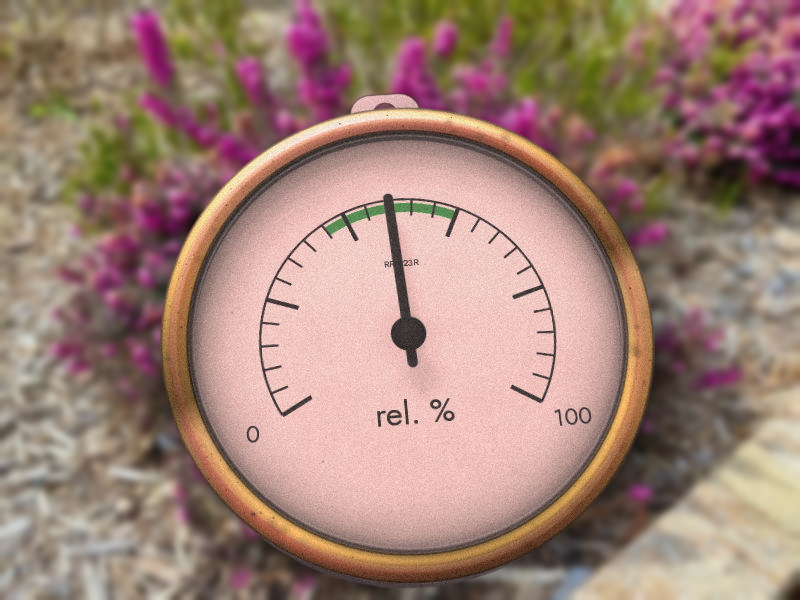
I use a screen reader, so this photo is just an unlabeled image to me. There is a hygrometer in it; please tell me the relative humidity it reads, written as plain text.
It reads 48 %
